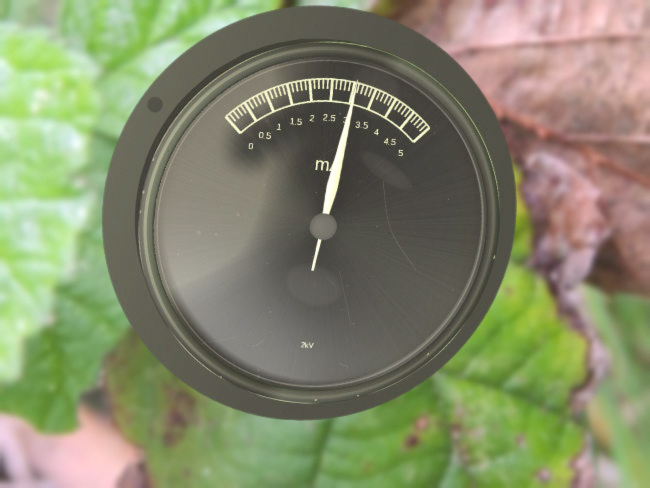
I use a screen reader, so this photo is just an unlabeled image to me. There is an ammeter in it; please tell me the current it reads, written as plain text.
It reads 3 mA
